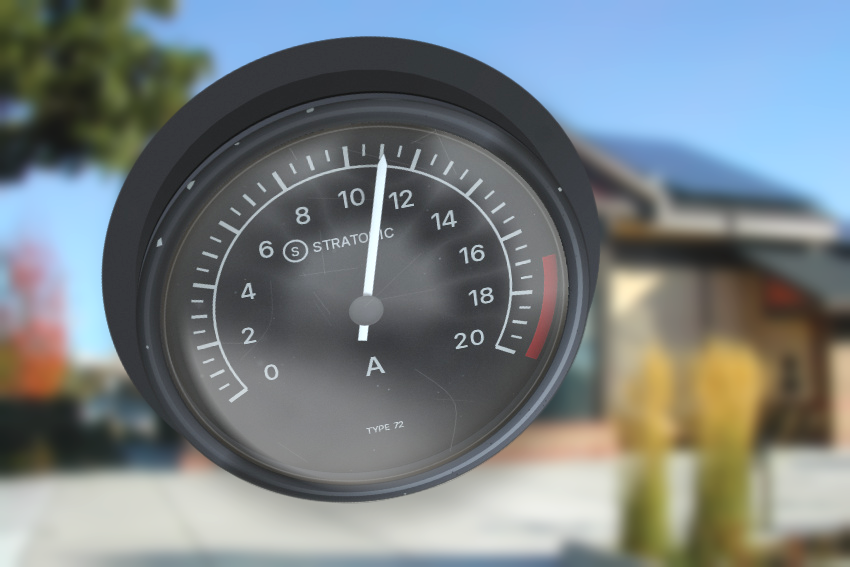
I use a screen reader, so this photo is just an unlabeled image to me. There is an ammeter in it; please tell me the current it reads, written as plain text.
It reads 11 A
